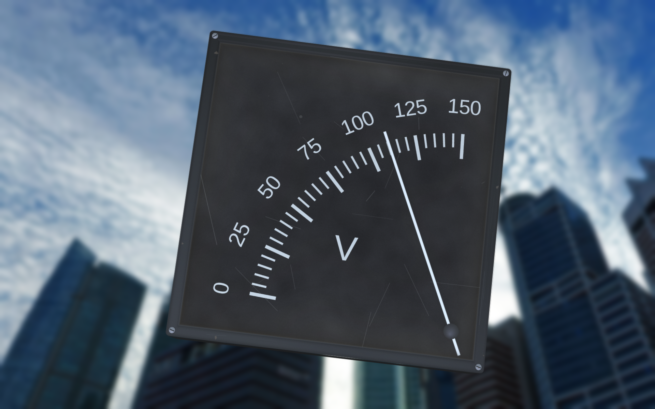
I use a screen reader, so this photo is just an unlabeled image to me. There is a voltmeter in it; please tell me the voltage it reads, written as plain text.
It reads 110 V
